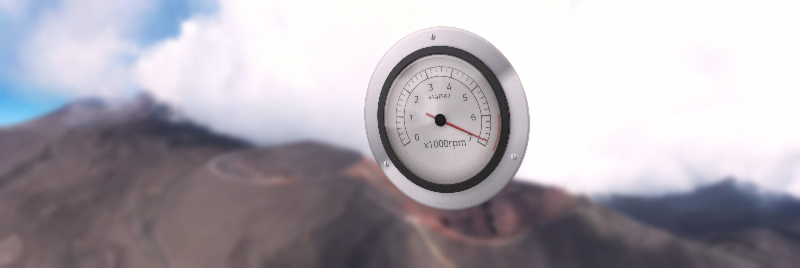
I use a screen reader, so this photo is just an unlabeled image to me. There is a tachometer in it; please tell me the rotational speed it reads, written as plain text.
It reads 6800 rpm
